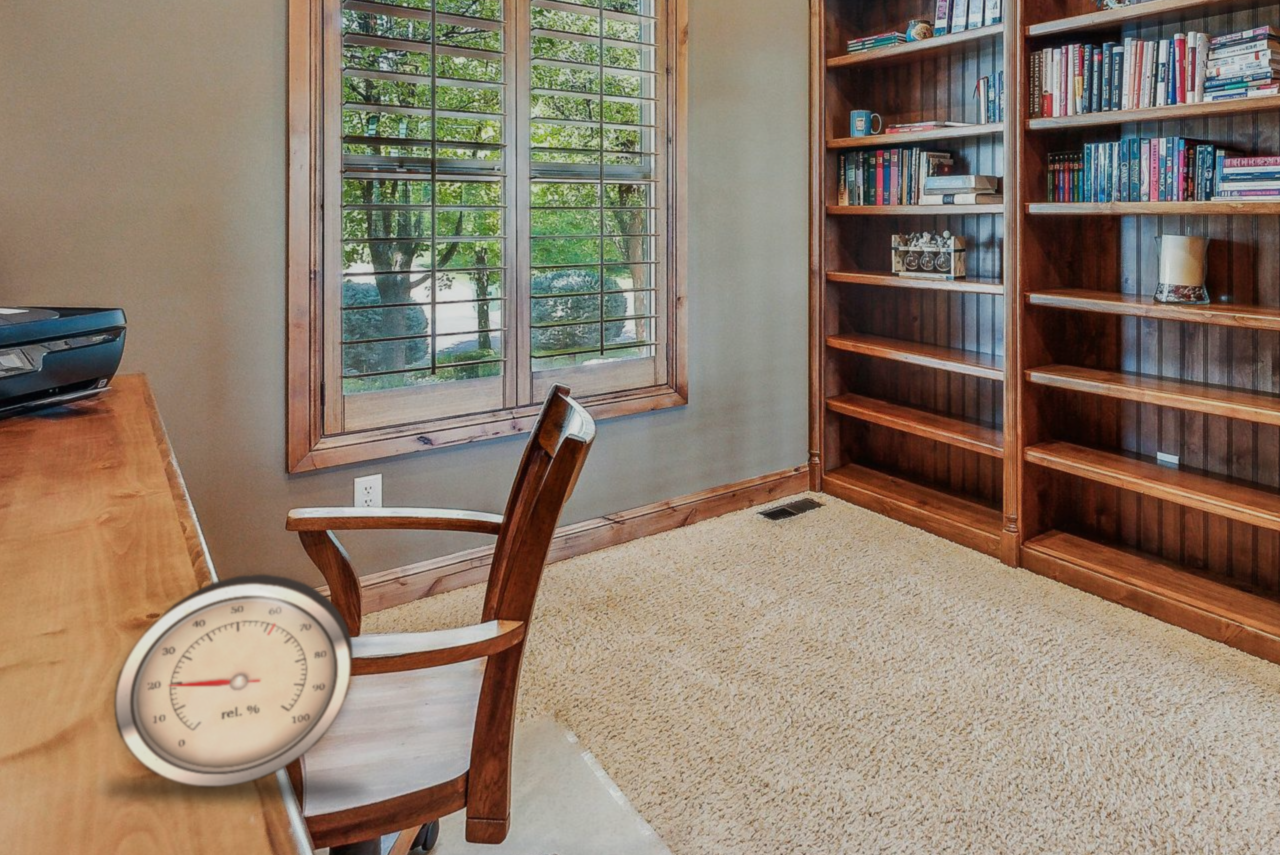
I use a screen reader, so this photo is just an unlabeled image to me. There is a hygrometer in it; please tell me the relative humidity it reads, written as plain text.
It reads 20 %
